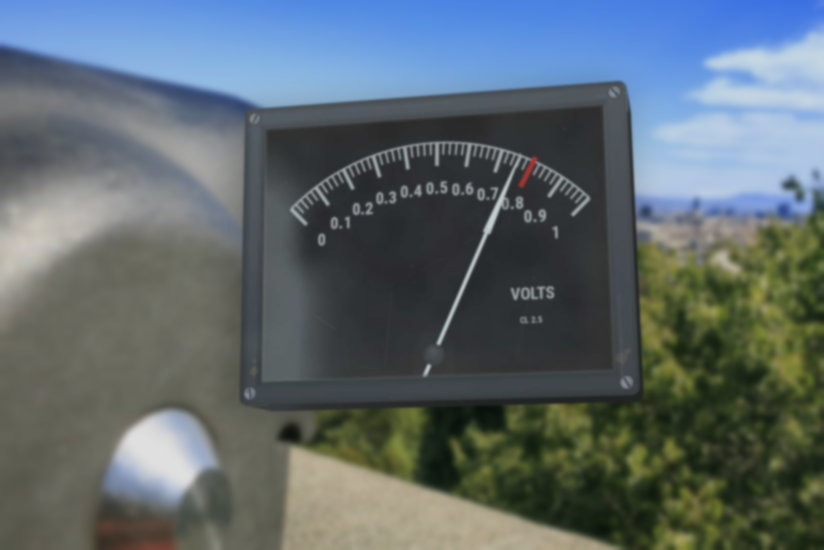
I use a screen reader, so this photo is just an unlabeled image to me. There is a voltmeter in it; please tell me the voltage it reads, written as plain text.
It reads 0.76 V
